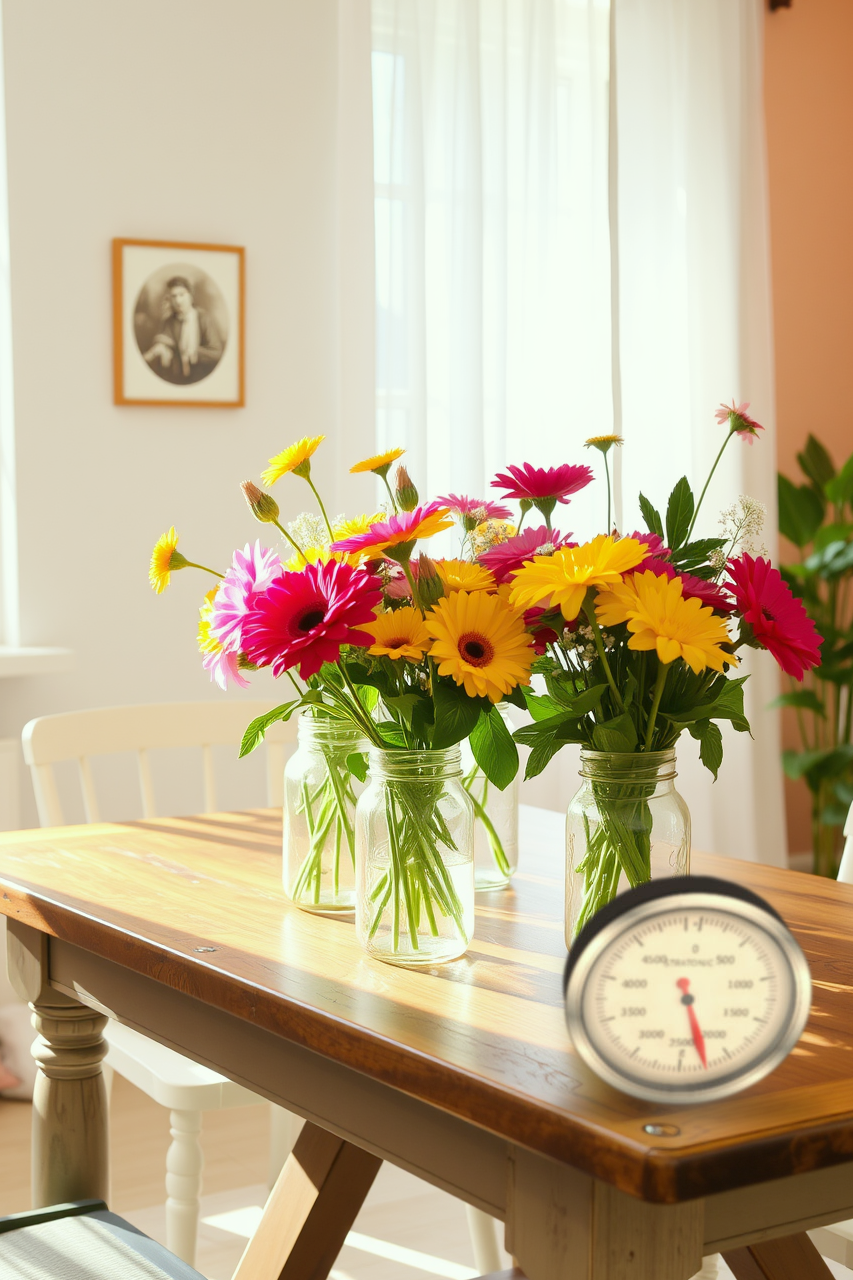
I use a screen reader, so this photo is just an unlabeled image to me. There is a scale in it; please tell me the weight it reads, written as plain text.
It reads 2250 g
